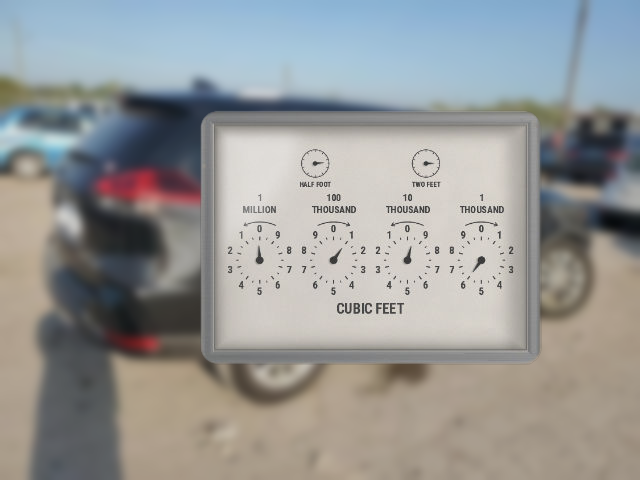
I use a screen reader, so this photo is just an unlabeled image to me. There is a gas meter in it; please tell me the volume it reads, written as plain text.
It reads 9600 ft³
